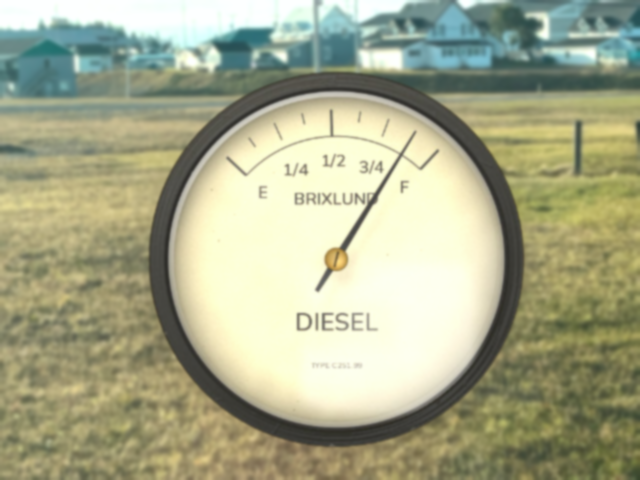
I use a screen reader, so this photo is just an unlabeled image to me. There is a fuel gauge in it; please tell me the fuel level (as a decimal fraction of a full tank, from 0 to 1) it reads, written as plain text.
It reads 0.875
